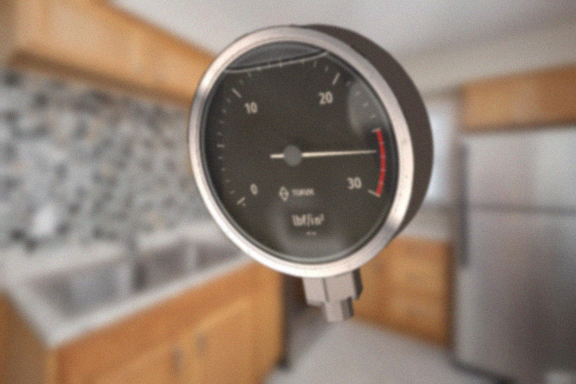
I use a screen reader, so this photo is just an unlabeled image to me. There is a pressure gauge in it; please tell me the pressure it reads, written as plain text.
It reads 26.5 psi
